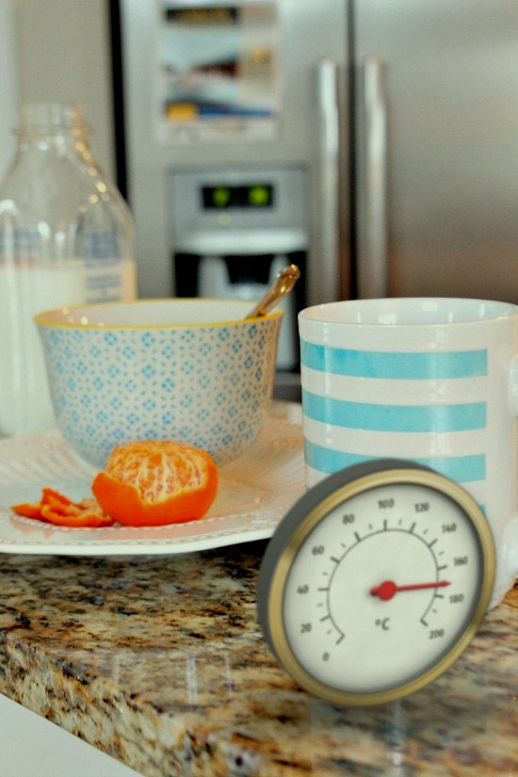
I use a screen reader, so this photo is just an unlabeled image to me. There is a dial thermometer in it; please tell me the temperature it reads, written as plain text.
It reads 170 °C
